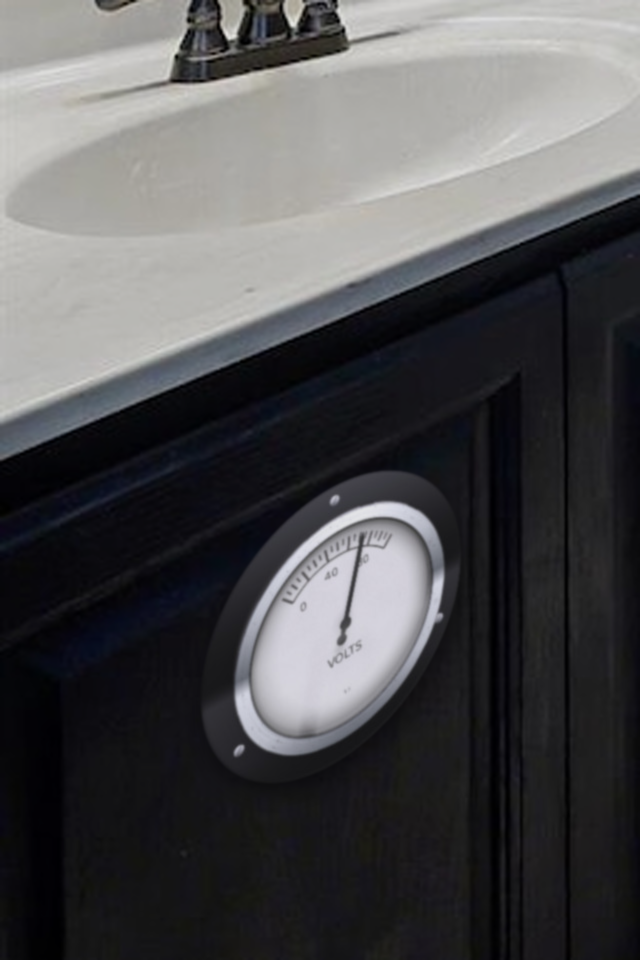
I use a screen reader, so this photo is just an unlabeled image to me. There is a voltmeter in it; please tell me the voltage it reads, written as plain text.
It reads 70 V
